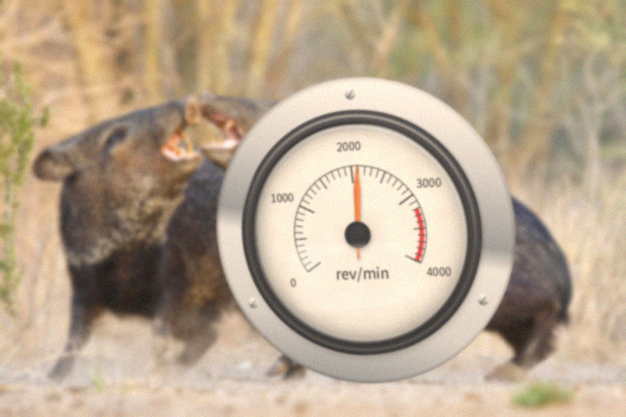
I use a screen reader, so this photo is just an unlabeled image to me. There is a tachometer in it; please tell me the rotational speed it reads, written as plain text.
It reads 2100 rpm
